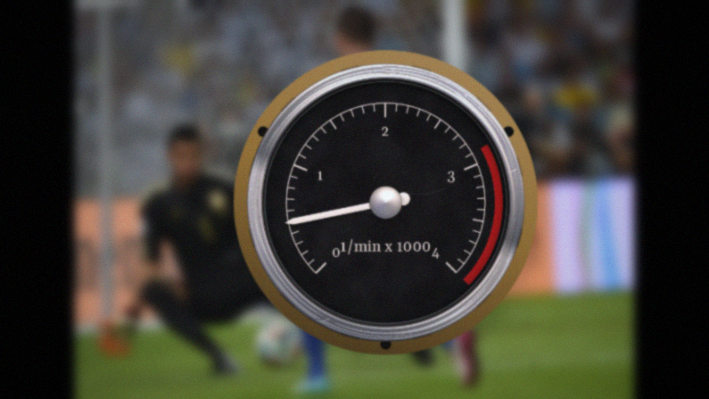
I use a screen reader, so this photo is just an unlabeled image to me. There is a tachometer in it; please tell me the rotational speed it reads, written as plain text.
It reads 500 rpm
